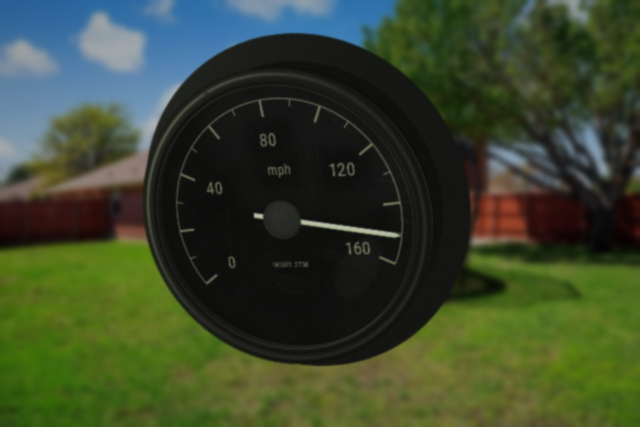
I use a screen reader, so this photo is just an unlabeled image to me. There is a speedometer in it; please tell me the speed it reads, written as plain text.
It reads 150 mph
